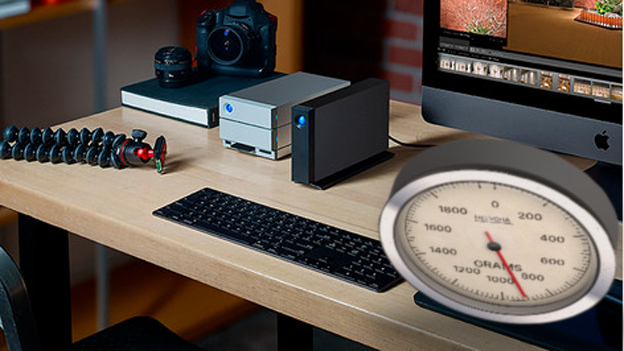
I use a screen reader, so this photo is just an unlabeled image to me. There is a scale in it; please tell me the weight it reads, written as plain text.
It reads 900 g
